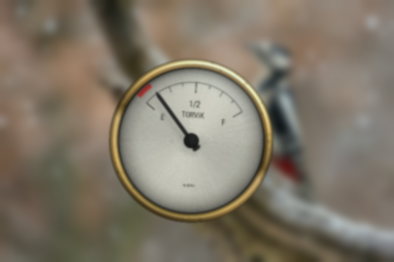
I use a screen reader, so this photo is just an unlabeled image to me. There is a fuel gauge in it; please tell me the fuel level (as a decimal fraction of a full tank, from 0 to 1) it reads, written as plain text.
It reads 0.125
